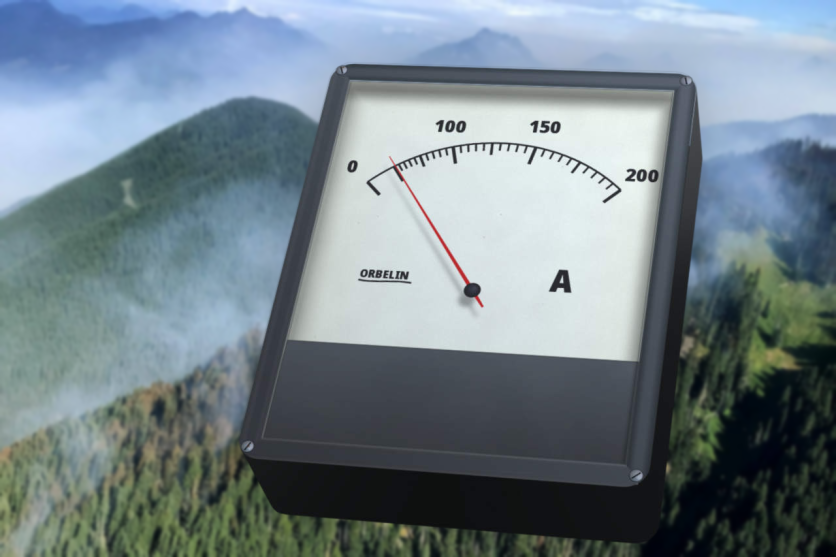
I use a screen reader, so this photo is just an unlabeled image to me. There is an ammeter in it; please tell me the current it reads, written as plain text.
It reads 50 A
